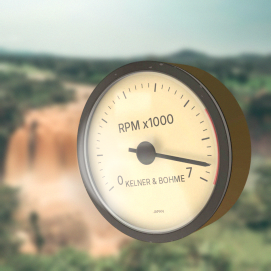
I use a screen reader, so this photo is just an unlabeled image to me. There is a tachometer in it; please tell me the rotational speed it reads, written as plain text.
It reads 6600 rpm
